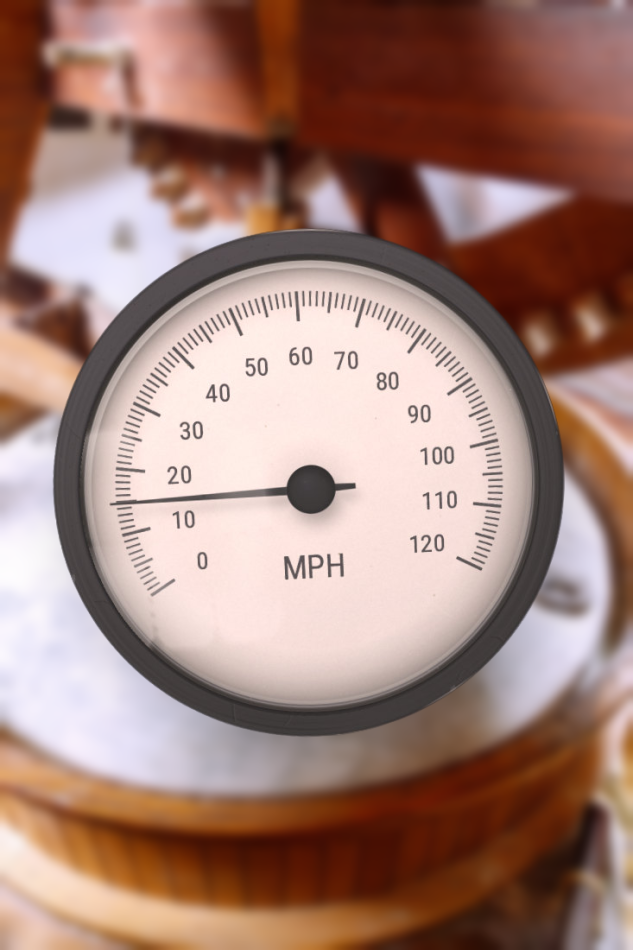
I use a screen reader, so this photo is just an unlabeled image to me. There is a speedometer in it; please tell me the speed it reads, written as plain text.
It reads 15 mph
